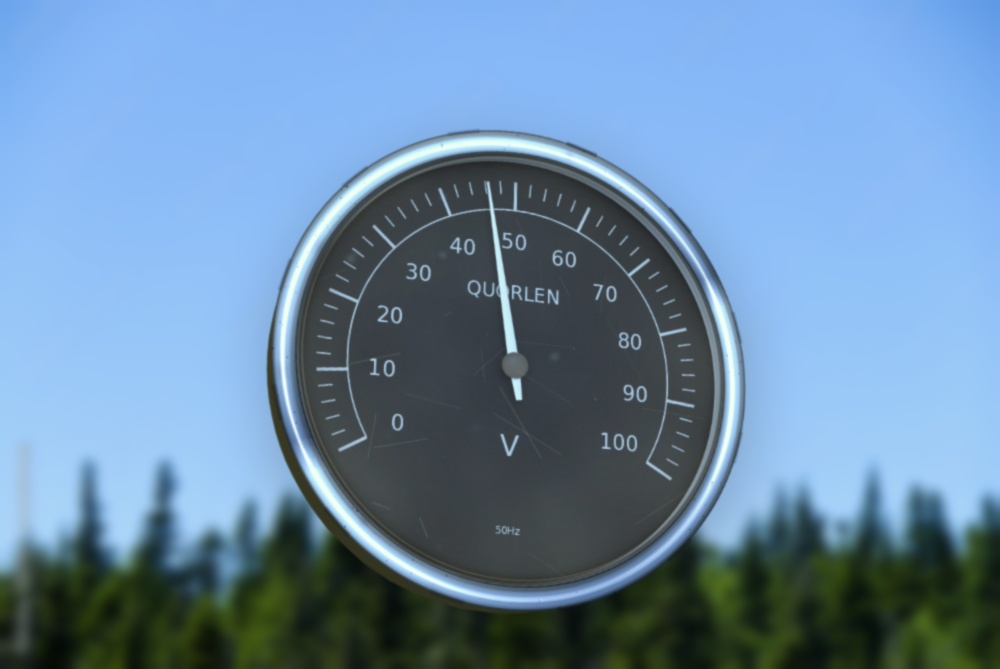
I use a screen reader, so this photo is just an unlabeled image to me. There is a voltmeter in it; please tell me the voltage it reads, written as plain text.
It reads 46 V
